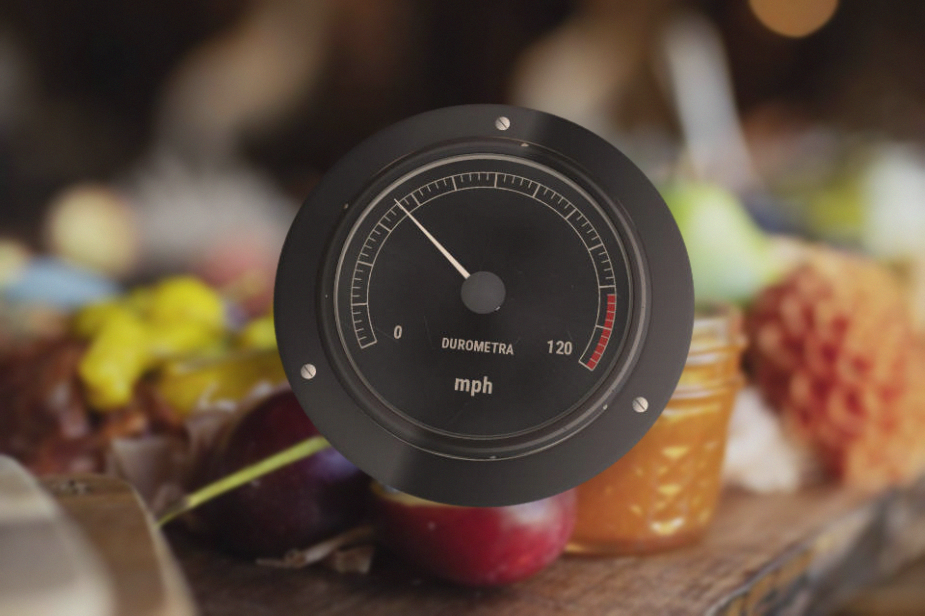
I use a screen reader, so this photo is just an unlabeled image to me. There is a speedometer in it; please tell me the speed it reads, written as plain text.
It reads 36 mph
